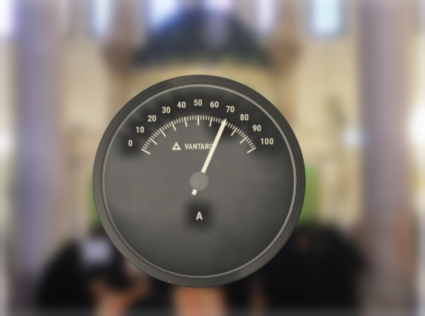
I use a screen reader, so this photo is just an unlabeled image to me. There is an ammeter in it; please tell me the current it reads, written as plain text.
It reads 70 A
